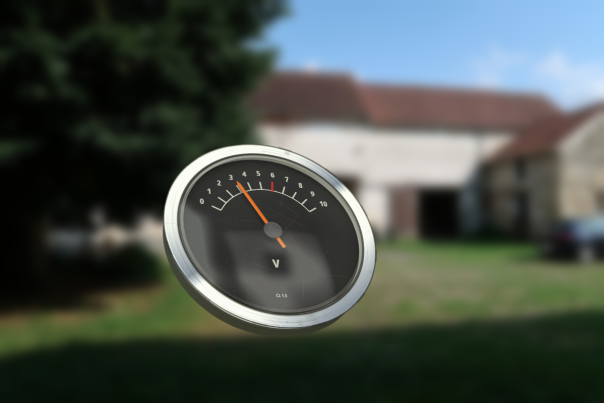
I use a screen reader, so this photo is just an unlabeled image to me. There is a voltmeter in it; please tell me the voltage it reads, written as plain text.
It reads 3 V
